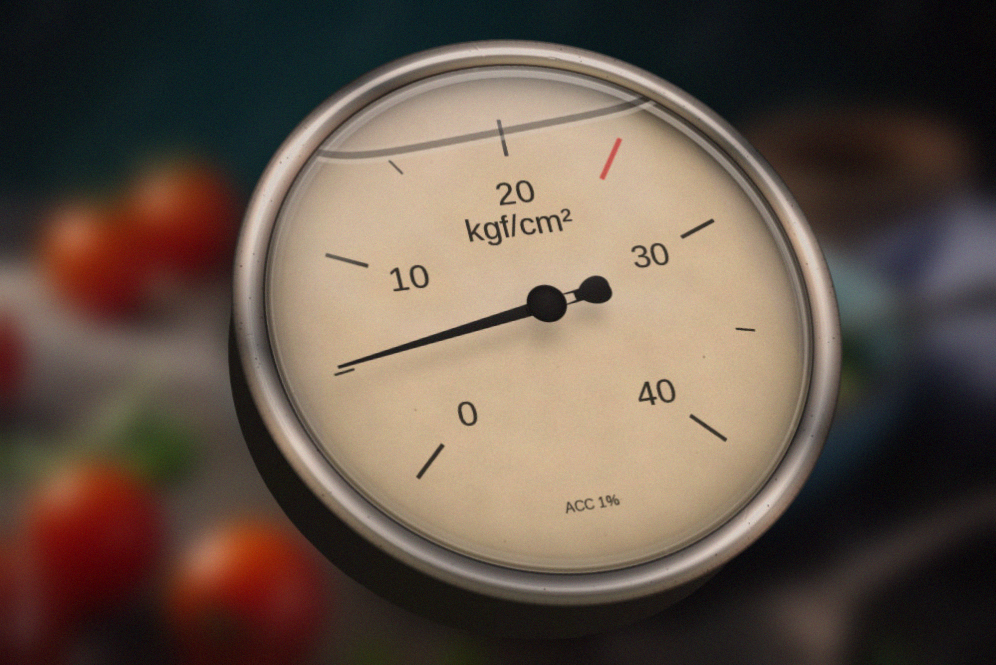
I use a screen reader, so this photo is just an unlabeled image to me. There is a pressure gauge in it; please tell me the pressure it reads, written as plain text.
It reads 5 kg/cm²
